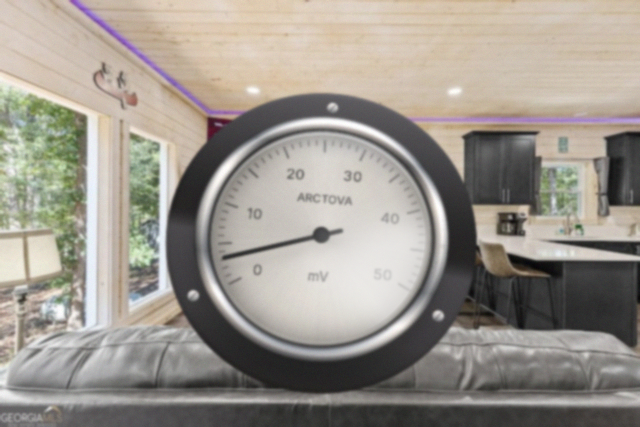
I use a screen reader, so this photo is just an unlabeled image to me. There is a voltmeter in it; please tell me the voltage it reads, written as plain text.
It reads 3 mV
